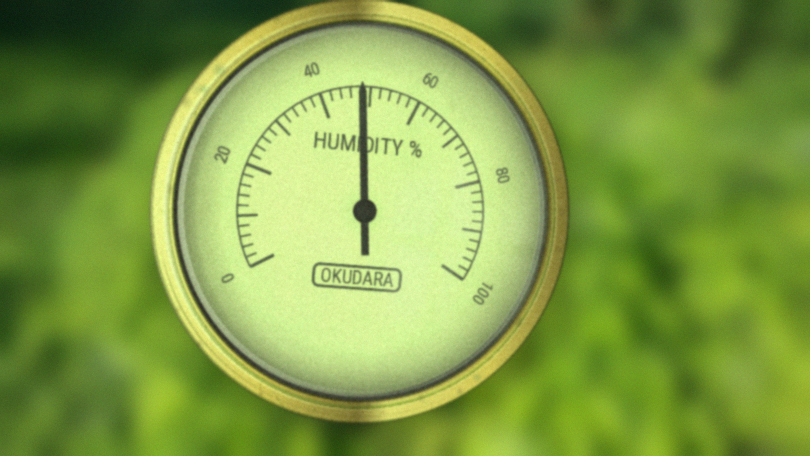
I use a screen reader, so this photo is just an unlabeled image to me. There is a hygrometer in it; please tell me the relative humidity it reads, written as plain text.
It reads 48 %
